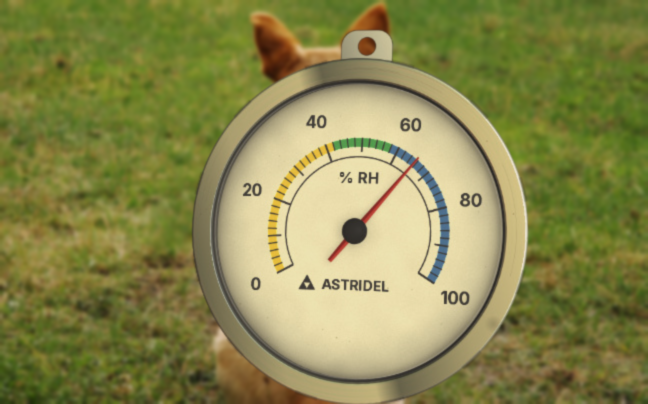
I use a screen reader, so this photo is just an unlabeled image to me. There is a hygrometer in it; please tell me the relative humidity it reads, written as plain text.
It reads 66 %
